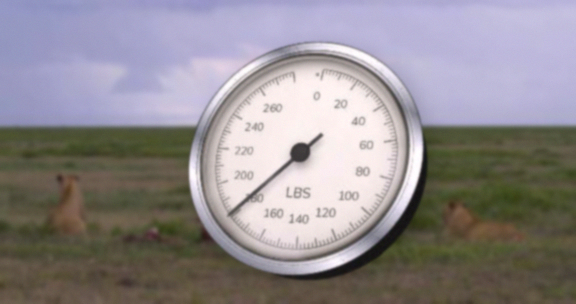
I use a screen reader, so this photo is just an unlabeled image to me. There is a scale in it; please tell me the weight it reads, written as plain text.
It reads 180 lb
